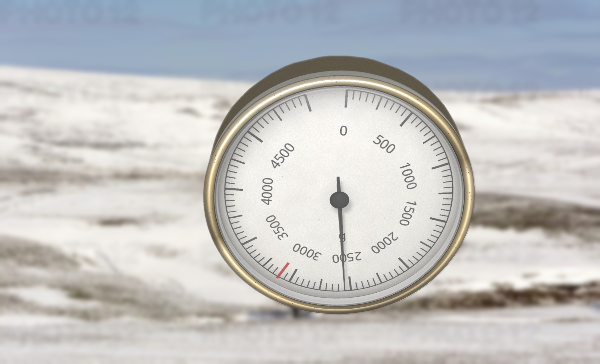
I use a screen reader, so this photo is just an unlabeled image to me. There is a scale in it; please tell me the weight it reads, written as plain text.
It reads 2550 g
